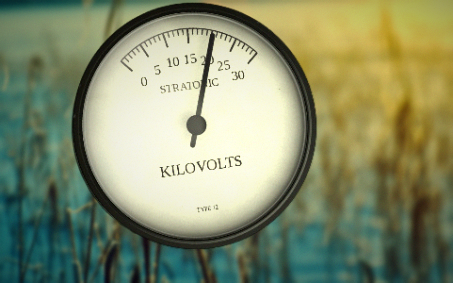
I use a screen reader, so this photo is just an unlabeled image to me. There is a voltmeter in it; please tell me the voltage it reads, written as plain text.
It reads 20 kV
